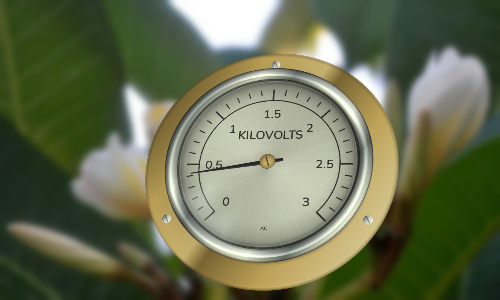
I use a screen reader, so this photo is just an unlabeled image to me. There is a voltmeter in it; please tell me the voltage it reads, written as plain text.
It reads 0.4 kV
